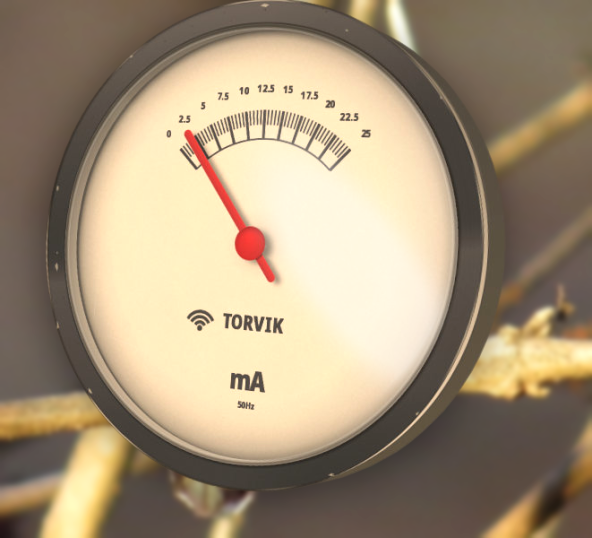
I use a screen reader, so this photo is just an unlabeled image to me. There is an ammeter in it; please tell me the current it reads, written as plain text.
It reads 2.5 mA
